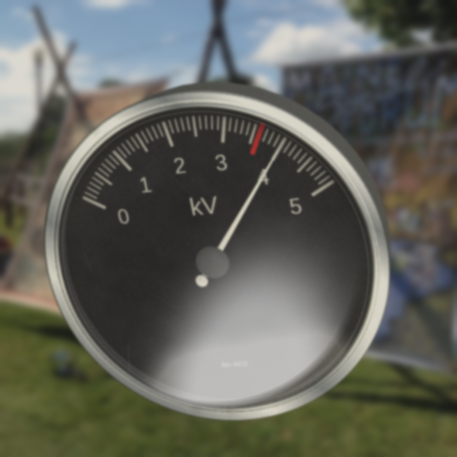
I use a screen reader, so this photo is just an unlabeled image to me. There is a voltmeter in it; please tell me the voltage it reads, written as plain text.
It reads 4 kV
